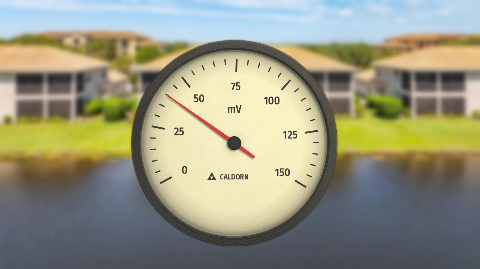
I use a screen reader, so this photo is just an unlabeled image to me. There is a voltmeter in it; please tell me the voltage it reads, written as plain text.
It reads 40 mV
